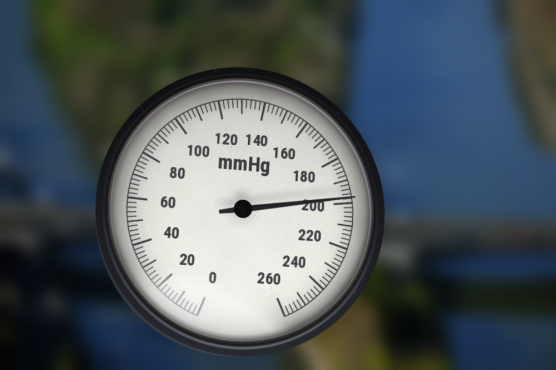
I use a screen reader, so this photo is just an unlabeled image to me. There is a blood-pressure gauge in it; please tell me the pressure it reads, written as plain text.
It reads 198 mmHg
